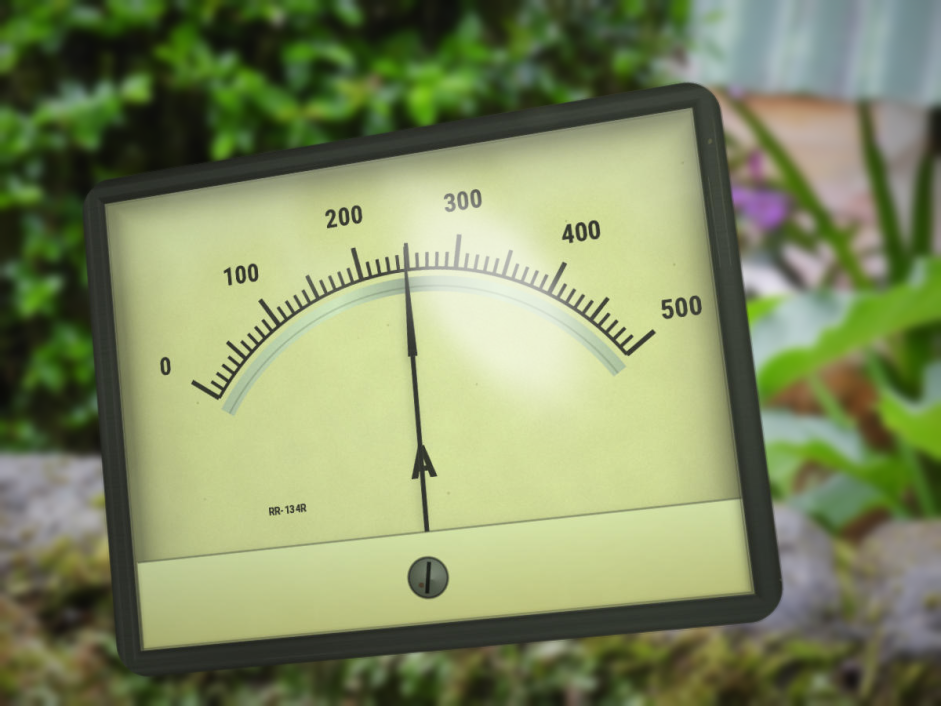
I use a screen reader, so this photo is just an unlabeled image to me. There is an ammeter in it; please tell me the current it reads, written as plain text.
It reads 250 A
